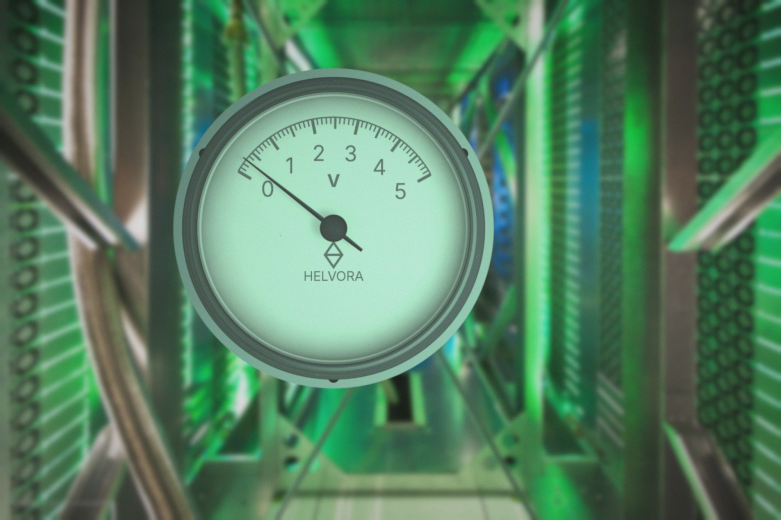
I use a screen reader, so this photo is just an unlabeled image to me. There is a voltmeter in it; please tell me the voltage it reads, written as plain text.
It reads 0.3 V
